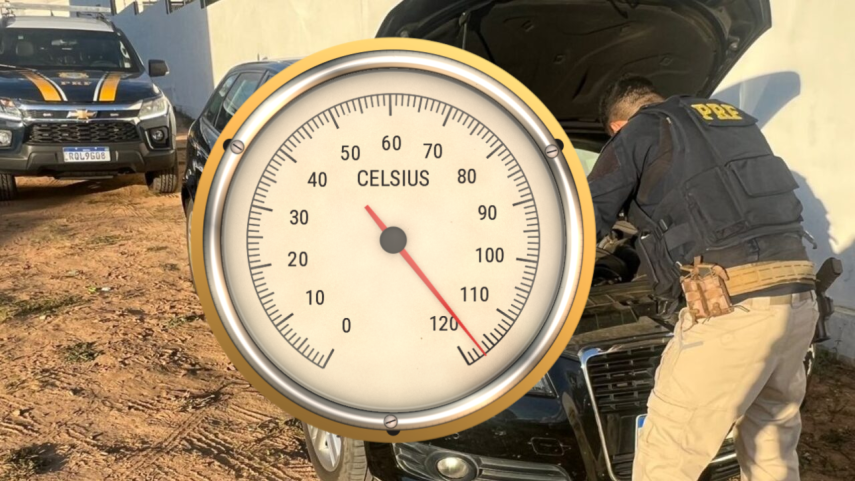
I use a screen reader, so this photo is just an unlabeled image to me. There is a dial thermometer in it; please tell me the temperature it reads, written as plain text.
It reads 117 °C
